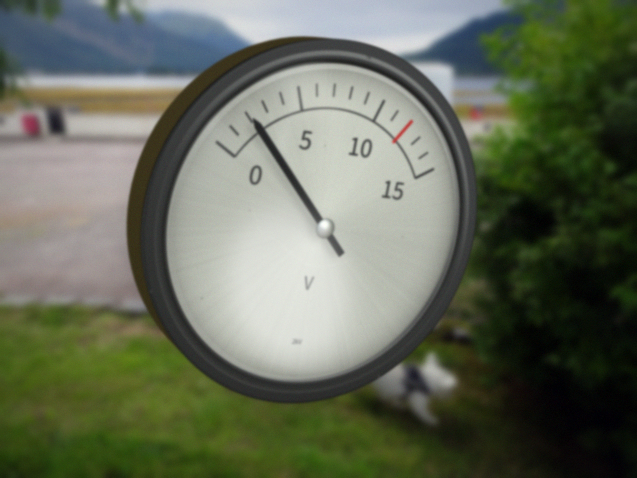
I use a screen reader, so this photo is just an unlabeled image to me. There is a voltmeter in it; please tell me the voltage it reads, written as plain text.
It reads 2 V
